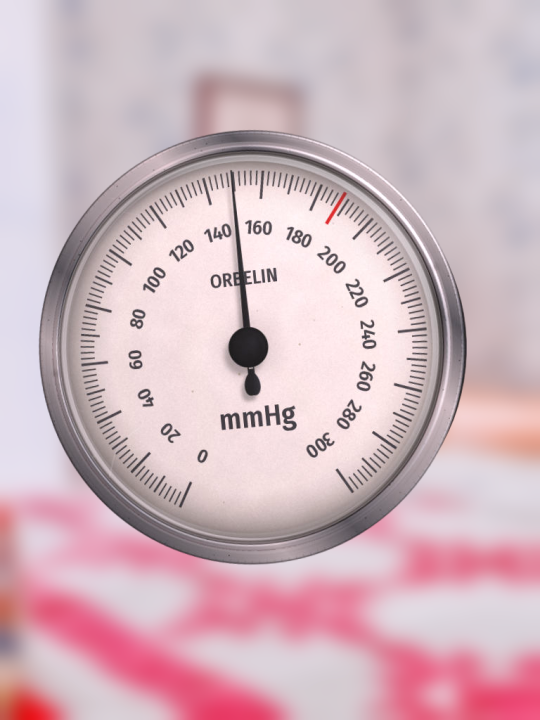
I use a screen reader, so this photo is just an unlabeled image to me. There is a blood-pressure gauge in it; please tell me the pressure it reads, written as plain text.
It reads 150 mmHg
